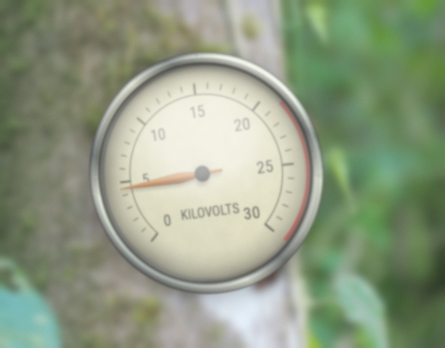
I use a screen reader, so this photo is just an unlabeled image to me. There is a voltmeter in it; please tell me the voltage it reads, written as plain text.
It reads 4.5 kV
